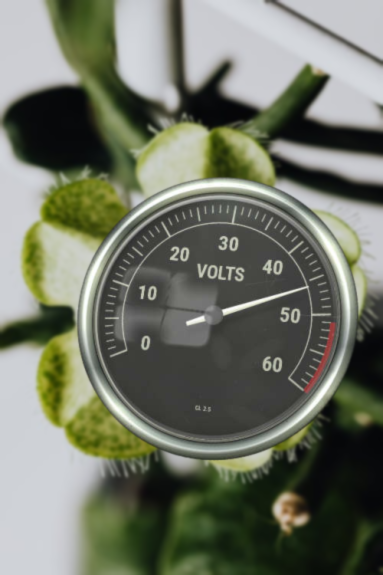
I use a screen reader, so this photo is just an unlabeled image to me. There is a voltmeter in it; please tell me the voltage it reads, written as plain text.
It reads 46 V
